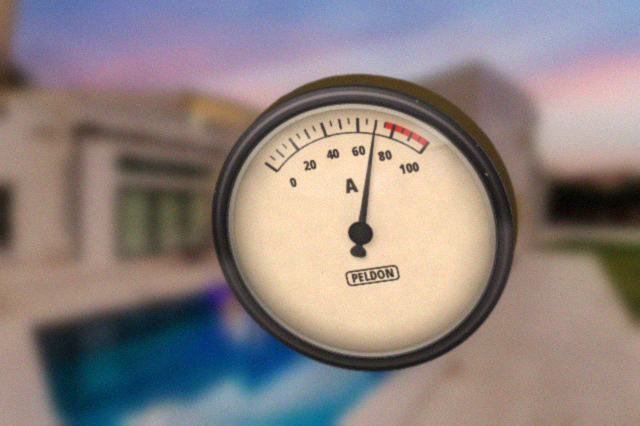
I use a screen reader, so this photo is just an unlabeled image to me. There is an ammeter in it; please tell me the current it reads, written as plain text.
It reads 70 A
